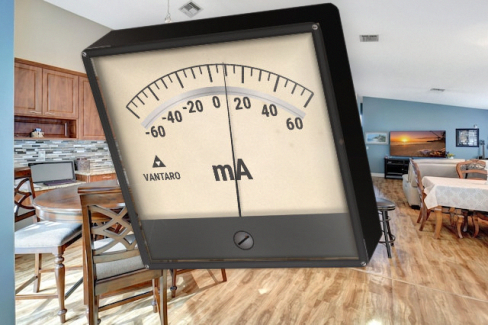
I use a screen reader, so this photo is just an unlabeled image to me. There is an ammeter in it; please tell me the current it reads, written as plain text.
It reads 10 mA
